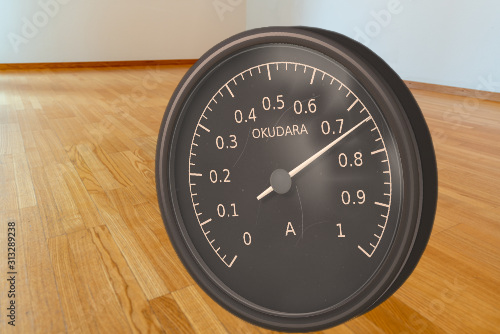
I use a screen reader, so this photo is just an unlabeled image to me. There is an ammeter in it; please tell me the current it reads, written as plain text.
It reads 0.74 A
